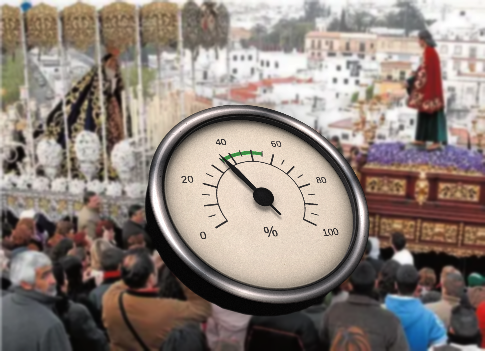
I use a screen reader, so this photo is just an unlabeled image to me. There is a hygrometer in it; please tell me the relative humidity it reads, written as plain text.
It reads 35 %
